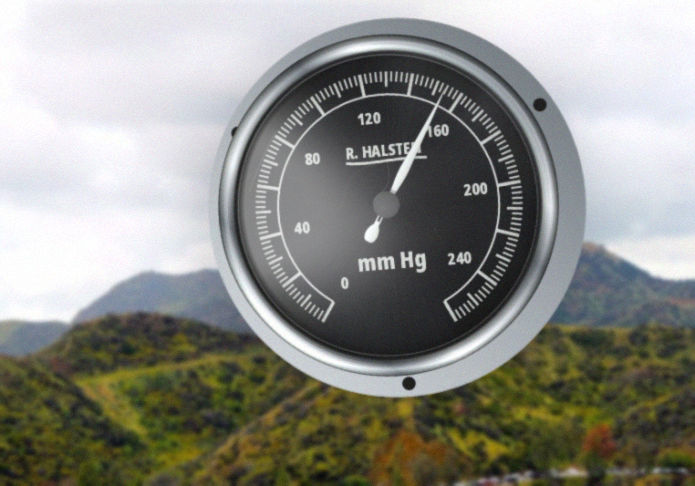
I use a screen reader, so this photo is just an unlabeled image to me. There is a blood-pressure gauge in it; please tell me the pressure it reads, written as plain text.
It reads 154 mmHg
